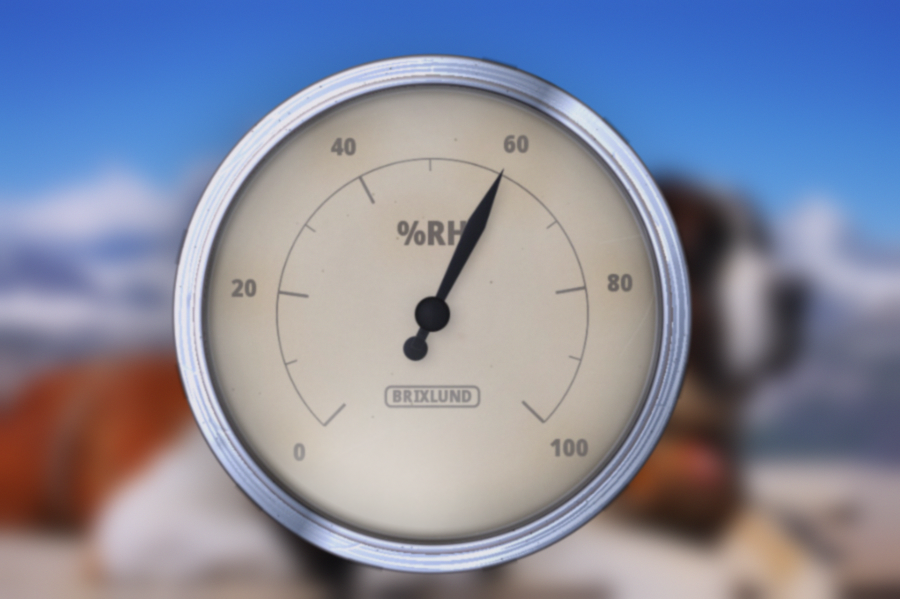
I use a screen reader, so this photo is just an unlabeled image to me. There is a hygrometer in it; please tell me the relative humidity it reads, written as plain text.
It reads 60 %
